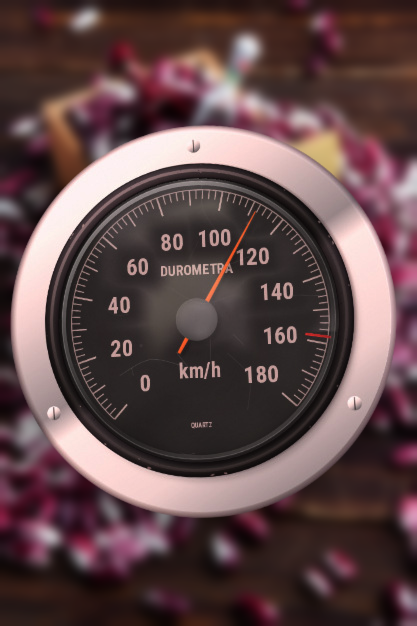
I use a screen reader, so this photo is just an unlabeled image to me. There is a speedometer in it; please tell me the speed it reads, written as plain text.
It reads 112 km/h
